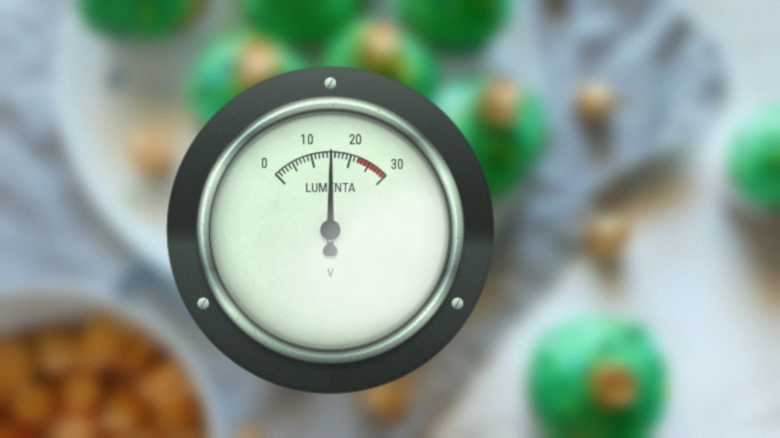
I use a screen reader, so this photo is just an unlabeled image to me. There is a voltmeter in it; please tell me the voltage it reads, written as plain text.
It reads 15 V
